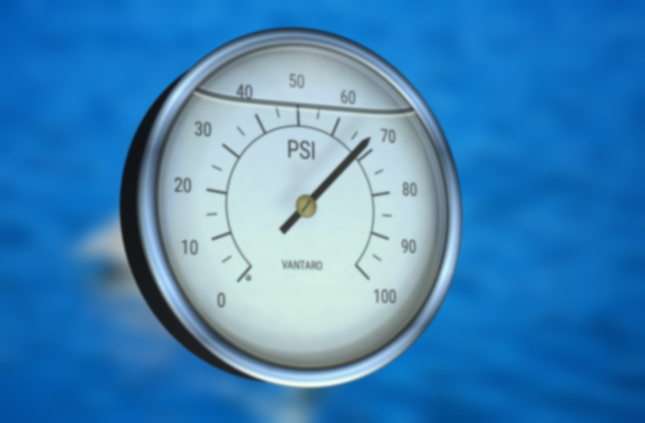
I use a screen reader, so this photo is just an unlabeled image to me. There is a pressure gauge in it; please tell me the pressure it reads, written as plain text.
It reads 67.5 psi
